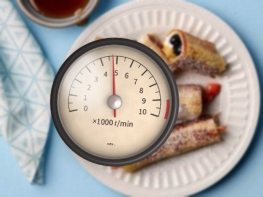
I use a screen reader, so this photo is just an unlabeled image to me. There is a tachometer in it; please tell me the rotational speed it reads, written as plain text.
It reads 4750 rpm
